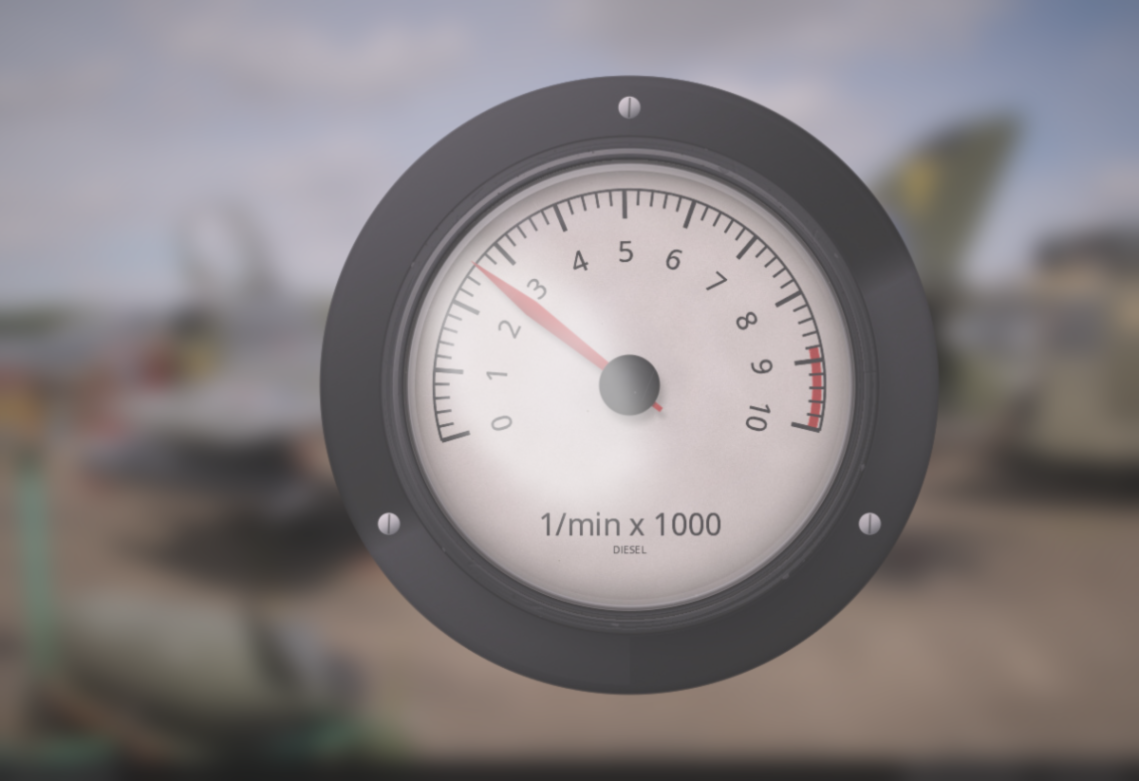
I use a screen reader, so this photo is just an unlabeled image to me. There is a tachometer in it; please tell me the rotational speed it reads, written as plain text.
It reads 2600 rpm
